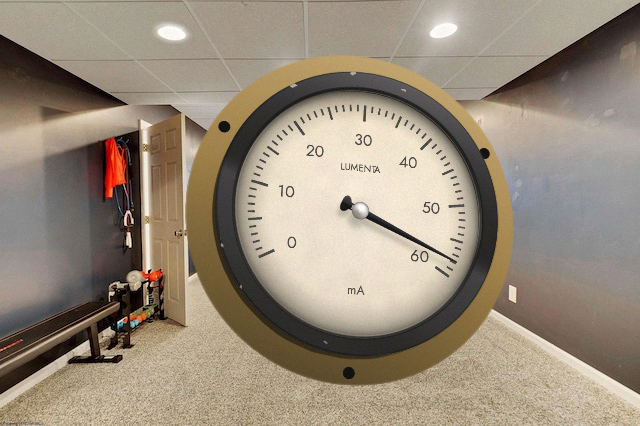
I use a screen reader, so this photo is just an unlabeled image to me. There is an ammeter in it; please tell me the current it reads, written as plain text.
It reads 58 mA
